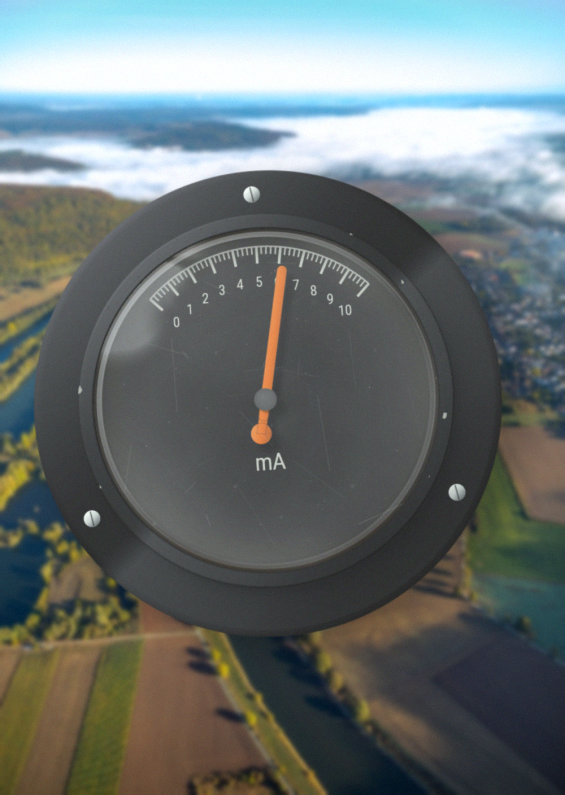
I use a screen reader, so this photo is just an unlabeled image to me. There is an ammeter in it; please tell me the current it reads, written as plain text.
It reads 6.2 mA
